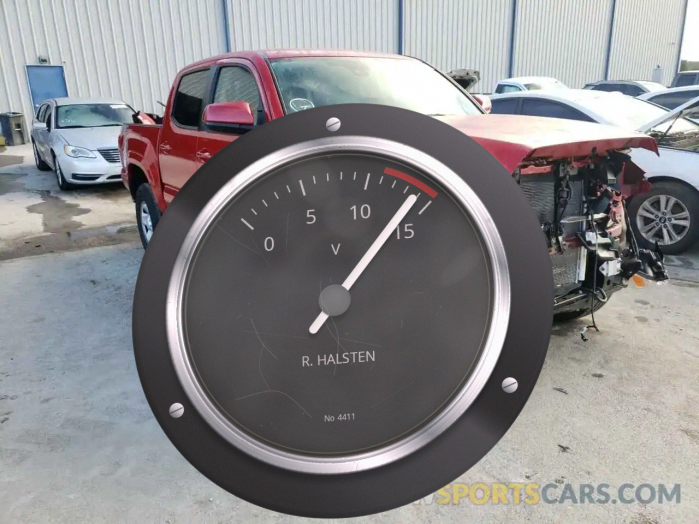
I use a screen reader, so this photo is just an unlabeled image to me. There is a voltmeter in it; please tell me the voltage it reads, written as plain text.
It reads 14 V
